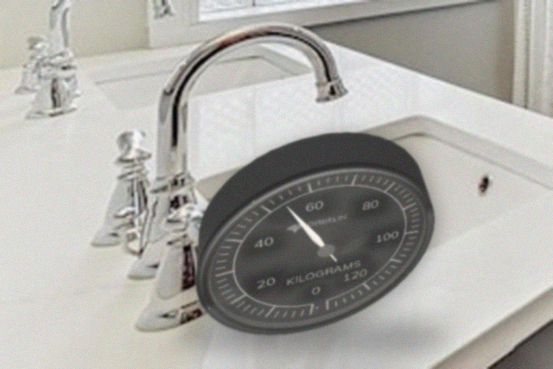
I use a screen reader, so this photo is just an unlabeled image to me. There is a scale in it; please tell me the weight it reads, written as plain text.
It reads 54 kg
